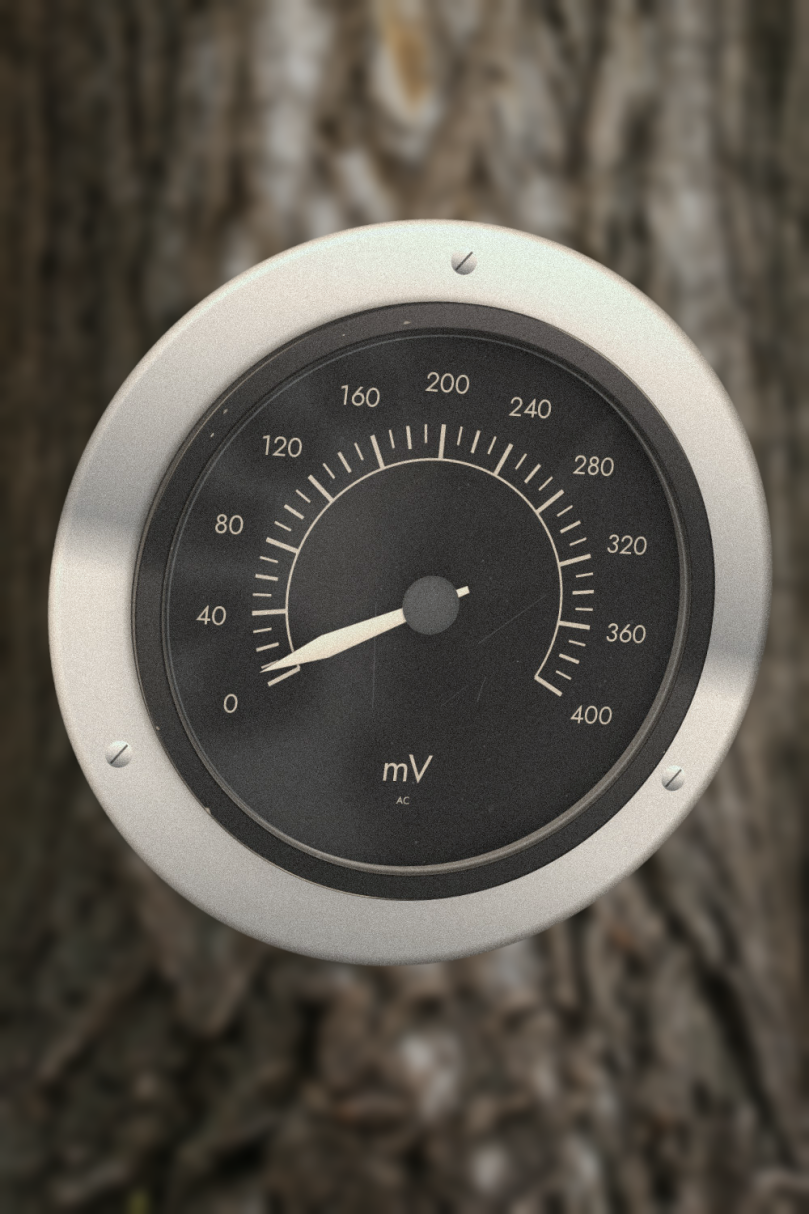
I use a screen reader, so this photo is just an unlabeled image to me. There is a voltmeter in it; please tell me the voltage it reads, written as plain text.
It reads 10 mV
